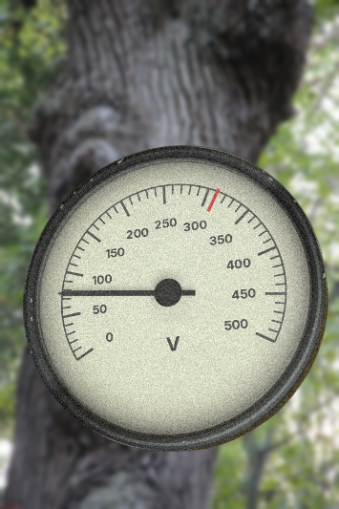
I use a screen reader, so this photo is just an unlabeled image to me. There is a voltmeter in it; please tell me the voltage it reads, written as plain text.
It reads 75 V
